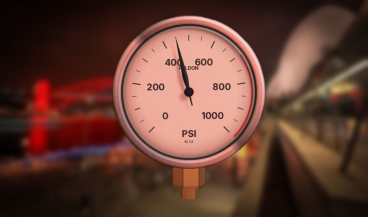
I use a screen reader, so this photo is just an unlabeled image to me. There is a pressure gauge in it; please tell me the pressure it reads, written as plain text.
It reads 450 psi
